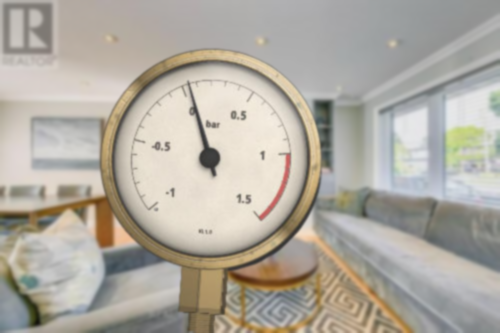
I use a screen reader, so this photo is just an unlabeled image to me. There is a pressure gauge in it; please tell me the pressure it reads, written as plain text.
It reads 0.05 bar
